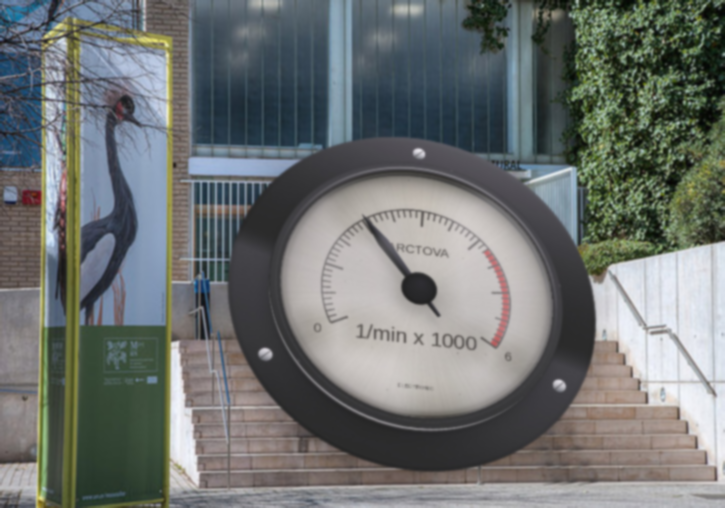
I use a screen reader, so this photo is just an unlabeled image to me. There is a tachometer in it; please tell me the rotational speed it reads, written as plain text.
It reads 2000 rpm
